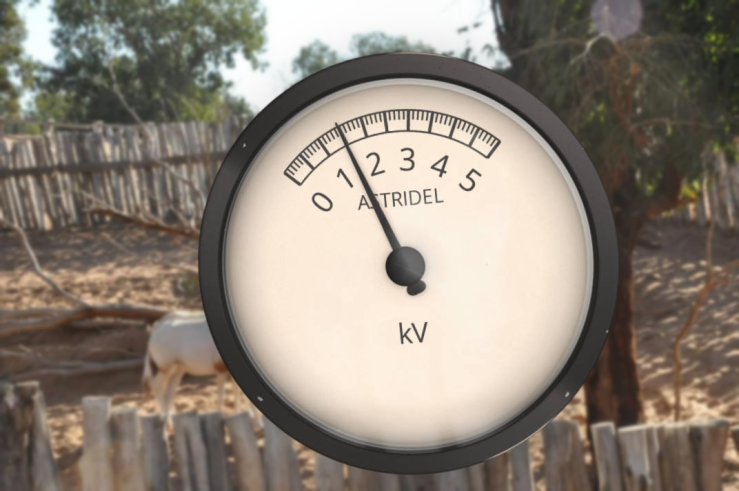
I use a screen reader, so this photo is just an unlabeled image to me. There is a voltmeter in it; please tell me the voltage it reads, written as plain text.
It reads 1.5 kV
